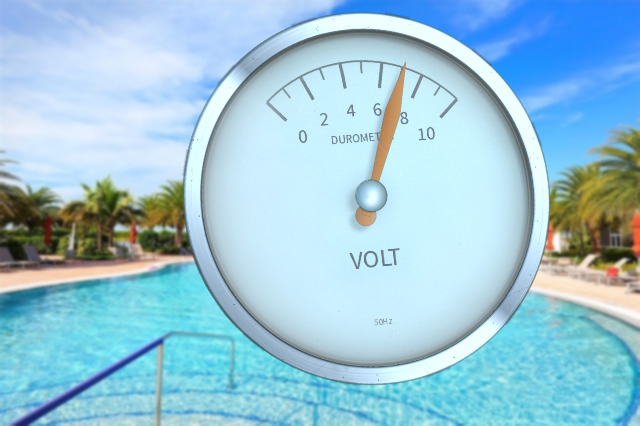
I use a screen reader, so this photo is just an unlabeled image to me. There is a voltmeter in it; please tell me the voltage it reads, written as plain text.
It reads 7 V
